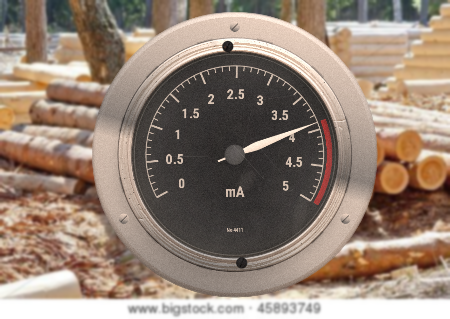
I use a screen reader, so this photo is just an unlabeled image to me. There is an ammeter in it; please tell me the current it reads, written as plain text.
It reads 3.9 mA
